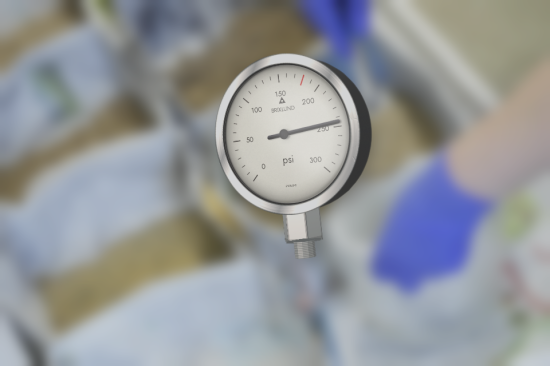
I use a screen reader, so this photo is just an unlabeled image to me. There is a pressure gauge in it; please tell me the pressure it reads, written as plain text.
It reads 245 psi
